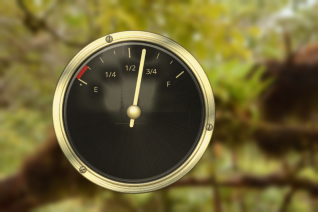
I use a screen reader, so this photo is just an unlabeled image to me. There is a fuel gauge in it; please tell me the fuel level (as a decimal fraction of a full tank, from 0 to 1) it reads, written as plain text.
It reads 0.625
